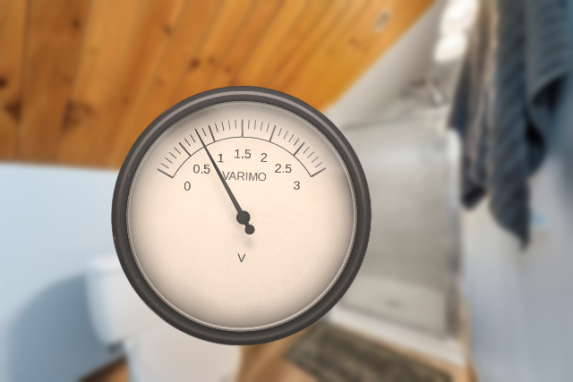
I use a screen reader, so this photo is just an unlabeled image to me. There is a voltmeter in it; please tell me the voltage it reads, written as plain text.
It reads 0.8 V
